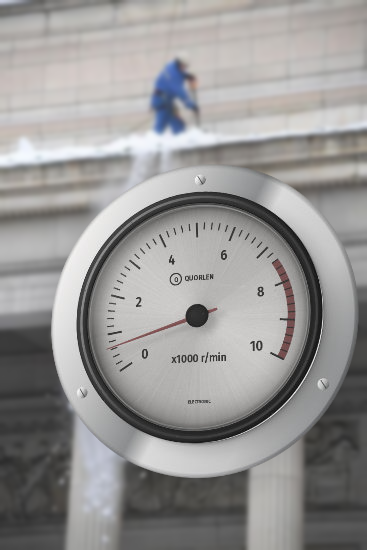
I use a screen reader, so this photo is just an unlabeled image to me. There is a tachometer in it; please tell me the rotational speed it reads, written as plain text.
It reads 600 rpm
